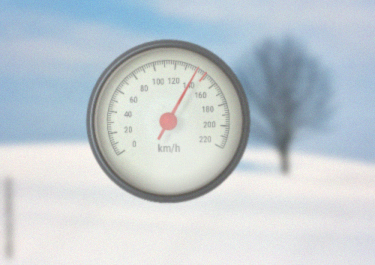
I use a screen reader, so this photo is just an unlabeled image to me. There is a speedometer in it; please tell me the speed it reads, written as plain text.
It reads 140 km/h
